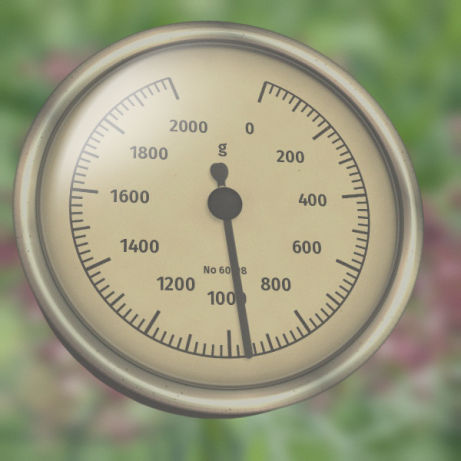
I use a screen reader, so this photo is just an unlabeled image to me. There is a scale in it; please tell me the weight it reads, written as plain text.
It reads 960 g
